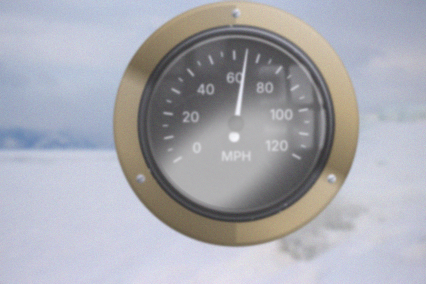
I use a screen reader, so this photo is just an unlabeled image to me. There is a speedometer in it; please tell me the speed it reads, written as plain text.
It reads 65 mph
